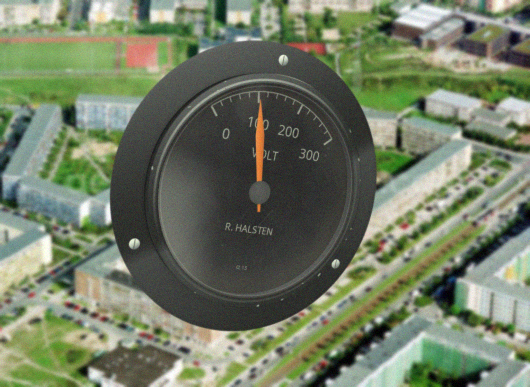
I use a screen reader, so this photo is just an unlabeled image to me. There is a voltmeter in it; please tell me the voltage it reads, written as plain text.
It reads 100 V
